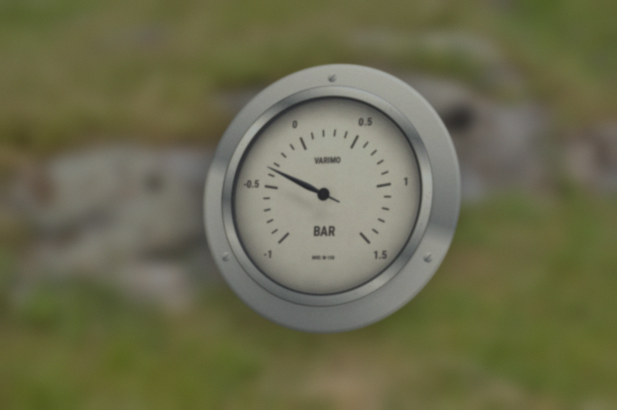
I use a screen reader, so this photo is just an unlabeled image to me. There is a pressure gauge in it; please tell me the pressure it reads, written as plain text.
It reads -0.35 bar
